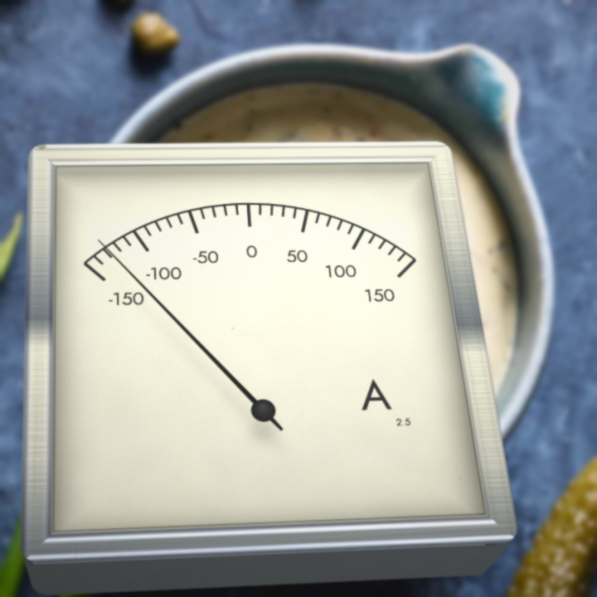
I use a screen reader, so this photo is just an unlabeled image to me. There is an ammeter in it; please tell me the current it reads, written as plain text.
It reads -130 A
